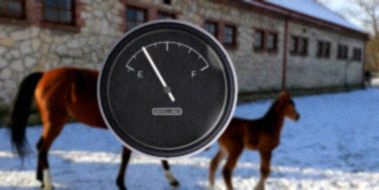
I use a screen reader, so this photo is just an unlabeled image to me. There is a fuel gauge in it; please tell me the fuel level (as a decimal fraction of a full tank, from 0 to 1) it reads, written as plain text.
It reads 0.25
